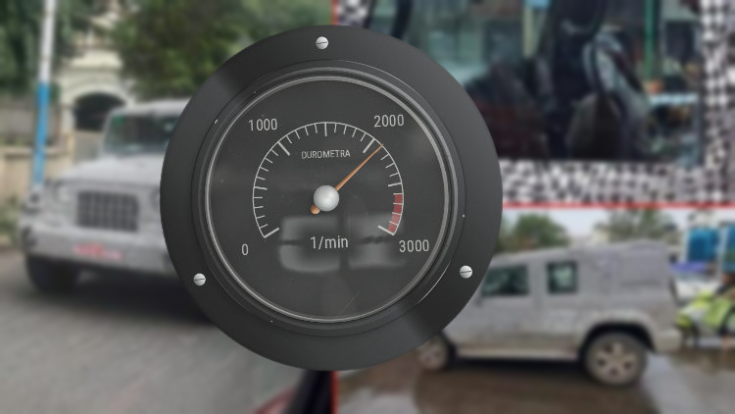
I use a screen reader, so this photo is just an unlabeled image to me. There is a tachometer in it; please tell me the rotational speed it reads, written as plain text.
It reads 2100 rpm
